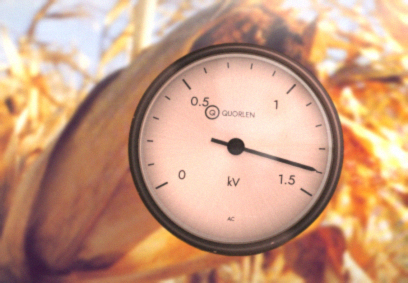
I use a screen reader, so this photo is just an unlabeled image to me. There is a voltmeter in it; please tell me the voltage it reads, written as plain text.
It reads 1.4 kV
